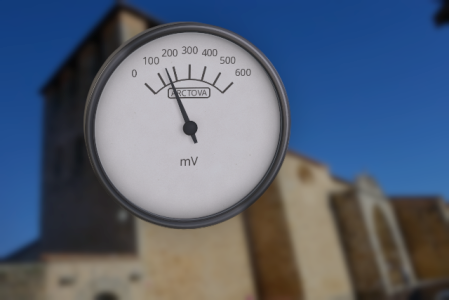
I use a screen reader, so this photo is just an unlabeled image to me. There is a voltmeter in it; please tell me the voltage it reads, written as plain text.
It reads 150 mV
